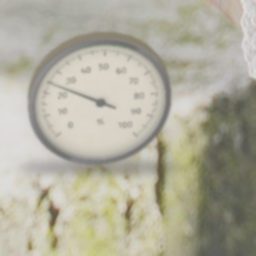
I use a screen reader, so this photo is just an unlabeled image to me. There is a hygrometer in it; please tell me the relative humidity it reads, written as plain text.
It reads 25 %
